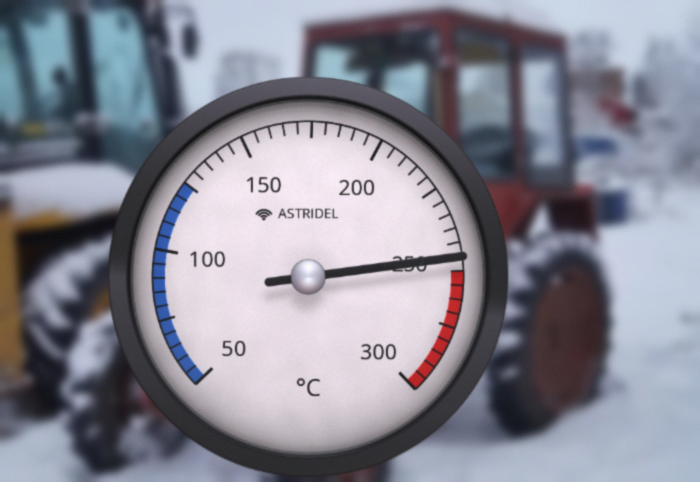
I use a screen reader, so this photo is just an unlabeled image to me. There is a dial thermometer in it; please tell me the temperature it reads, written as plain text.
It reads 250 °C
